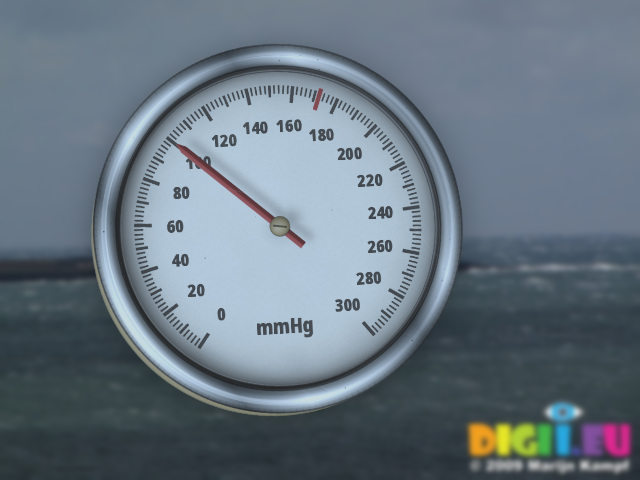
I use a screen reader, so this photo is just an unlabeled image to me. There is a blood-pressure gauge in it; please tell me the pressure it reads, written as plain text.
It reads 100 mmHg
